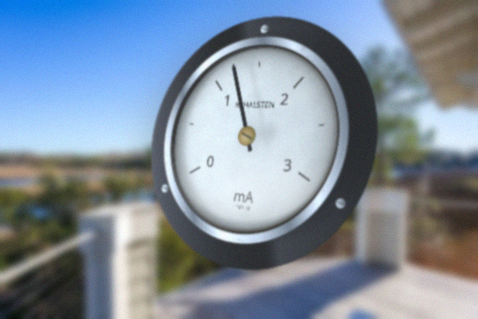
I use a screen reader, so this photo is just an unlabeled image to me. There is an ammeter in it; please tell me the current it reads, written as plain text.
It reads 1.25 mA
